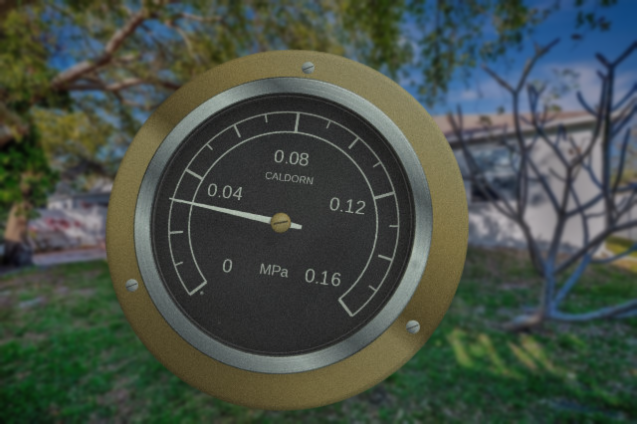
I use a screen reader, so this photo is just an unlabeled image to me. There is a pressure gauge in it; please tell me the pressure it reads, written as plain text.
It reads 0.03 MPa
